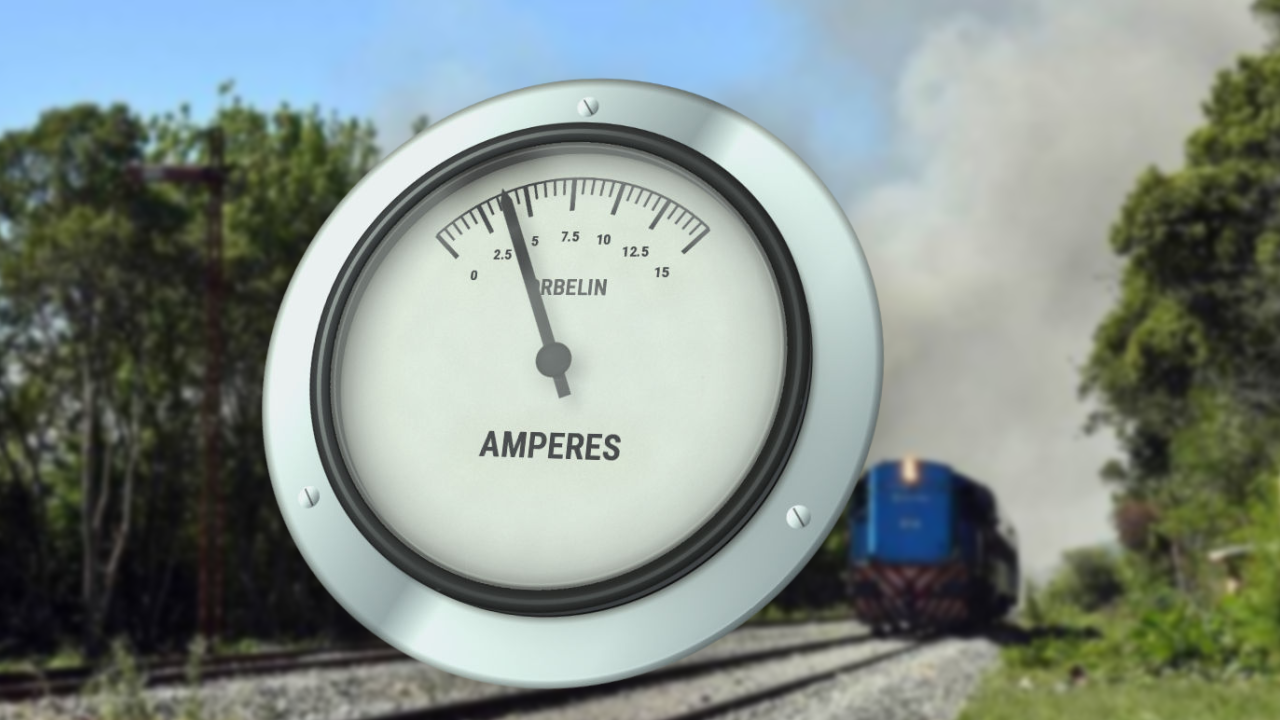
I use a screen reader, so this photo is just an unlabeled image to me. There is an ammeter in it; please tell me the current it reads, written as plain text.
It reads 4 A
